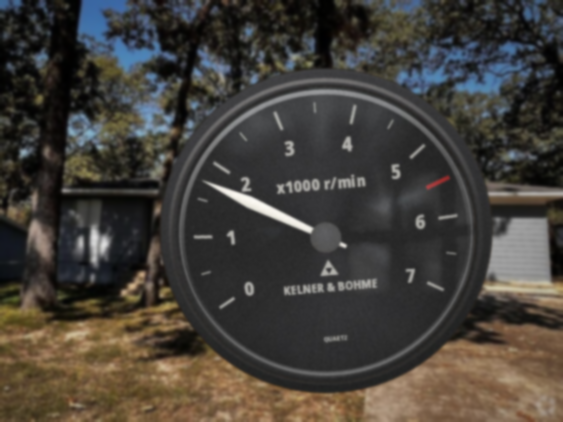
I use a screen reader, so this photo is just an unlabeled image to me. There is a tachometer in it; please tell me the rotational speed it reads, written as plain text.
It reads 1750 rpm
